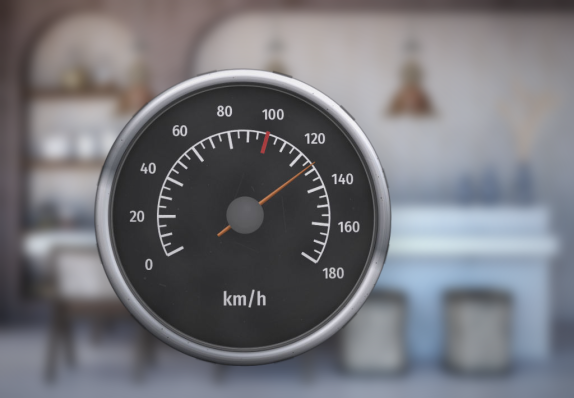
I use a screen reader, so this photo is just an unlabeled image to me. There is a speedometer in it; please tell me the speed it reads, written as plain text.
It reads 127.5 km/h
